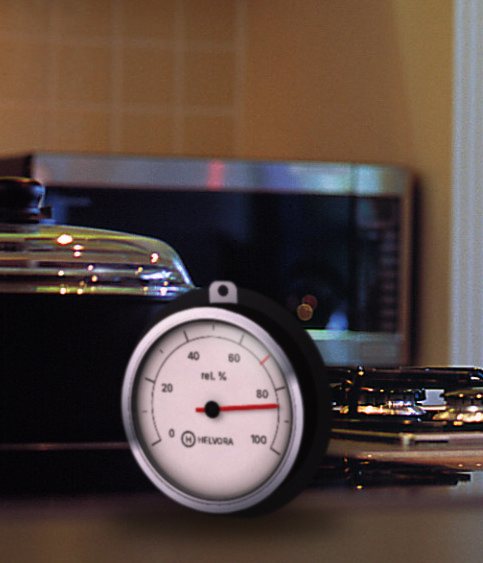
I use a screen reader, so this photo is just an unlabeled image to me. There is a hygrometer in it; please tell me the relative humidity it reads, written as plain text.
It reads 85 %
